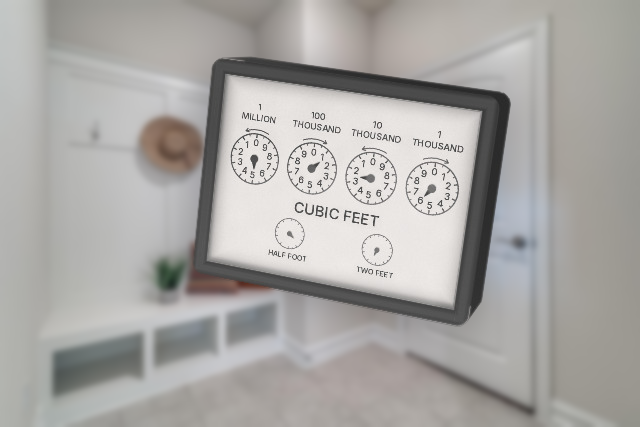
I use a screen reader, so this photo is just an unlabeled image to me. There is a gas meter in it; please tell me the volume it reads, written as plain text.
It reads 512600 ft³
